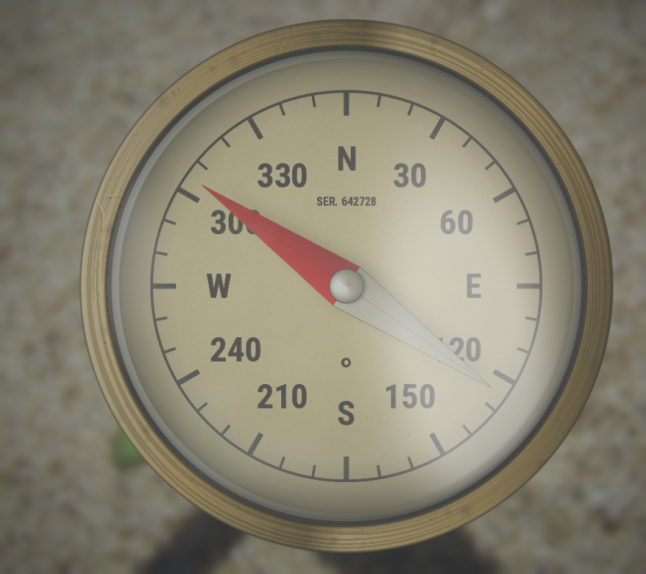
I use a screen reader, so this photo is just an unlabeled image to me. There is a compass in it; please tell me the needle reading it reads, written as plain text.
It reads 305 °
